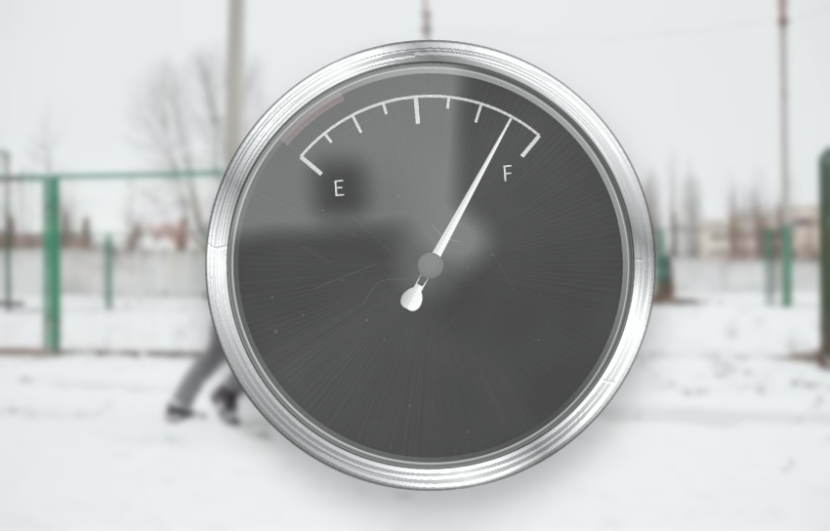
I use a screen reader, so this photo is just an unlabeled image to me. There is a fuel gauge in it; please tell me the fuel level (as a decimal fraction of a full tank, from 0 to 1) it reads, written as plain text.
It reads 0.875
